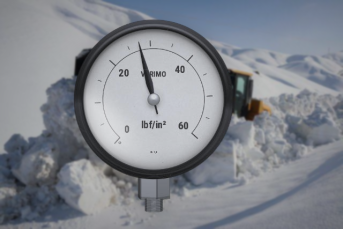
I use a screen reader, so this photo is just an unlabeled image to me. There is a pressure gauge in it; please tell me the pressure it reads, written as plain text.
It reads 27.5 psi
